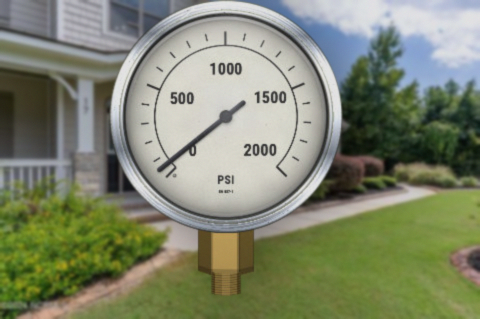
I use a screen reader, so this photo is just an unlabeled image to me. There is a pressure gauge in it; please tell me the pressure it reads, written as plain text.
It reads 50 psi
